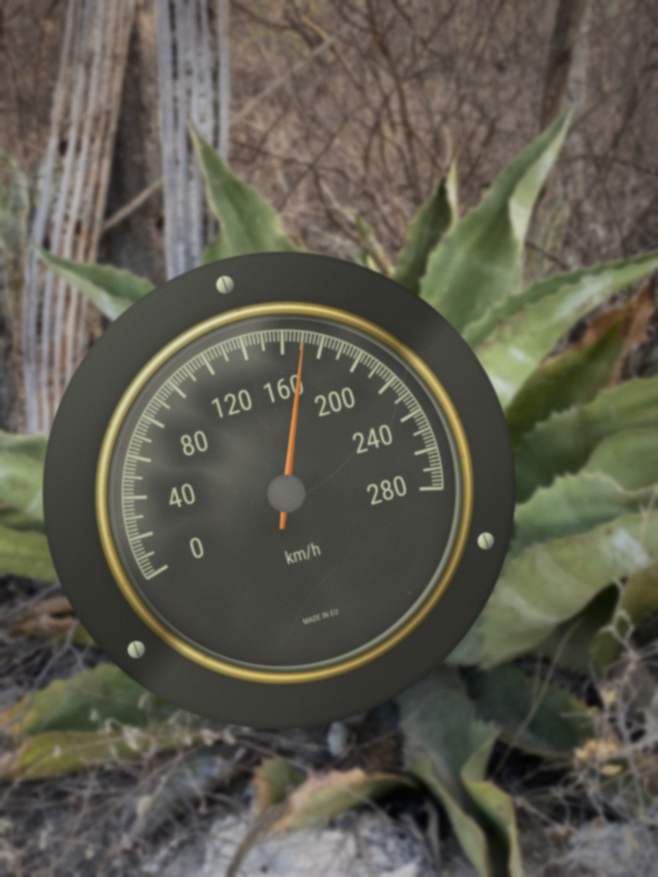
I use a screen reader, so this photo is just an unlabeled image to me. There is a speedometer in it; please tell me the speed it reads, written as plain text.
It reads 170 km/h
